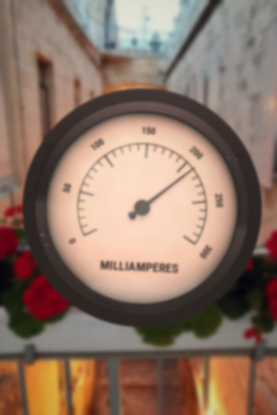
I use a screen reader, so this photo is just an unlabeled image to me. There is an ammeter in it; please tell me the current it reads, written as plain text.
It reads 210 mA
